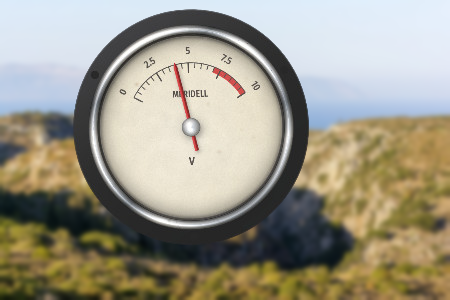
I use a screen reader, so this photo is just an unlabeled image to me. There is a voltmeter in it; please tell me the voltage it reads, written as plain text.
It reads 4 V
